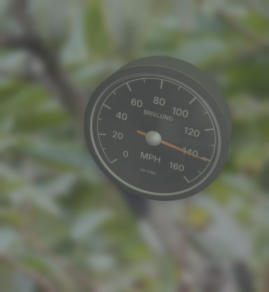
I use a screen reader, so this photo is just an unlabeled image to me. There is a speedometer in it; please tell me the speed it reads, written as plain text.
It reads 140 mph
